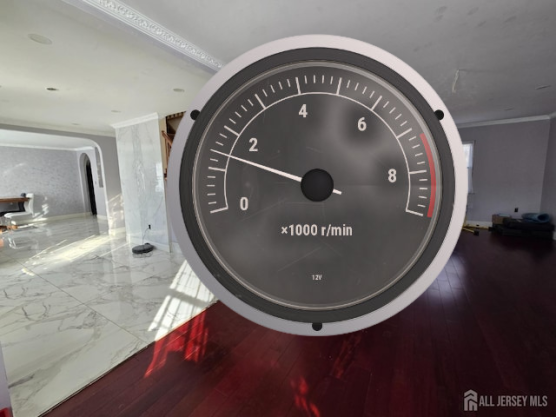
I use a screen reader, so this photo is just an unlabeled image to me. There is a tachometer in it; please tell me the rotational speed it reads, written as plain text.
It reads 1400 rpm
